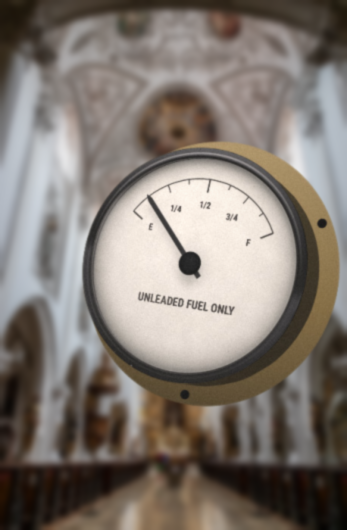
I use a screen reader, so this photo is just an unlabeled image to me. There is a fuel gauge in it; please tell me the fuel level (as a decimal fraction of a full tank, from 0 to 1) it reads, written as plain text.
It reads 0.125
